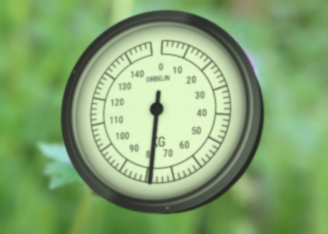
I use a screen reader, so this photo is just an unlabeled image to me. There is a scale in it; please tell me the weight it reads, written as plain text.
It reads 78 kg
